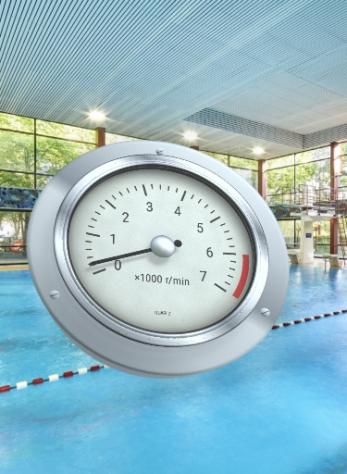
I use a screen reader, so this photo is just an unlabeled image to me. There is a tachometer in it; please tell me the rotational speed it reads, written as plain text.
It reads 200 rpm
